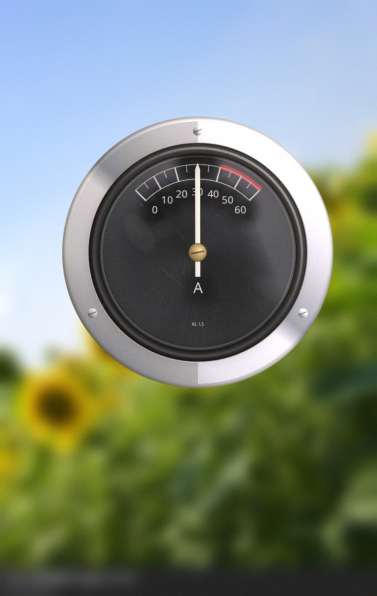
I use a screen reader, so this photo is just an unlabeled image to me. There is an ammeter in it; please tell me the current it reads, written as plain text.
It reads 30 A
